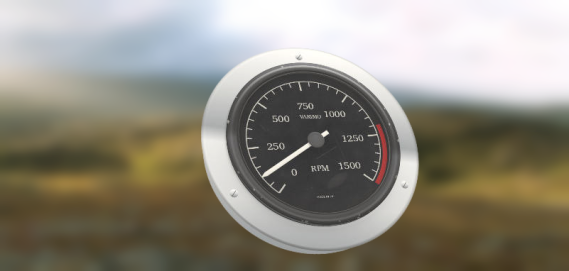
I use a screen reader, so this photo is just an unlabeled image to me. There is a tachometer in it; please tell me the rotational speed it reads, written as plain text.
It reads 100 rpm
